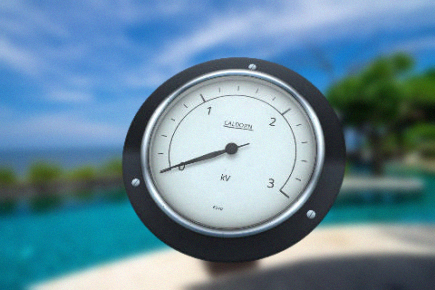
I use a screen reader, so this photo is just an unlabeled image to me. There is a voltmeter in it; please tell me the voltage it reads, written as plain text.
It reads 0 kV
